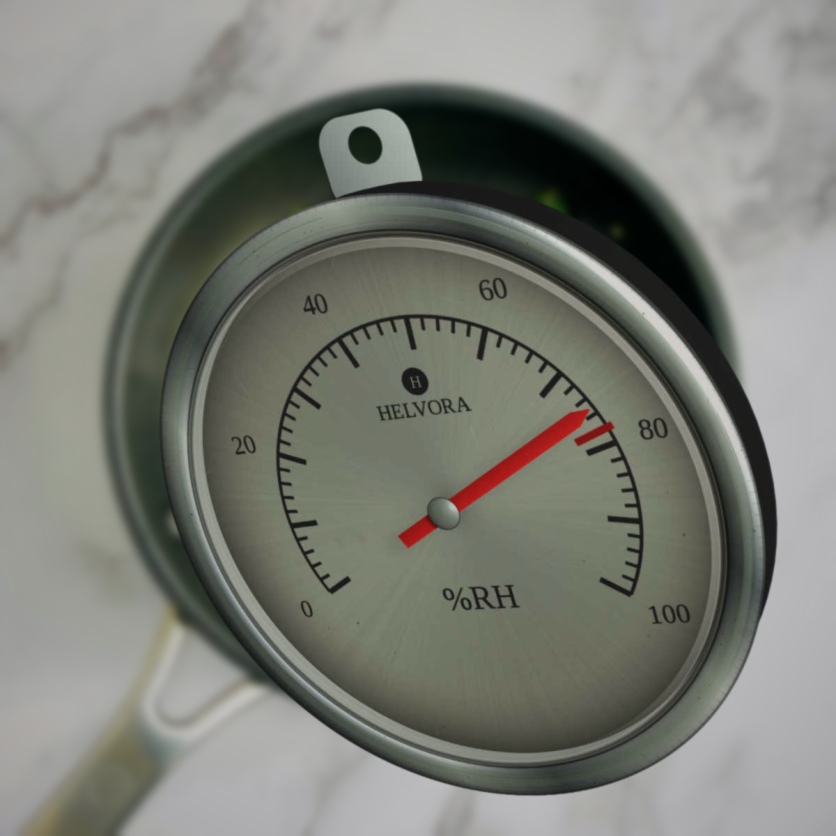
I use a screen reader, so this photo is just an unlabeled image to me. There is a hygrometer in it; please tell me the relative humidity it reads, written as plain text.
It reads 75 %
